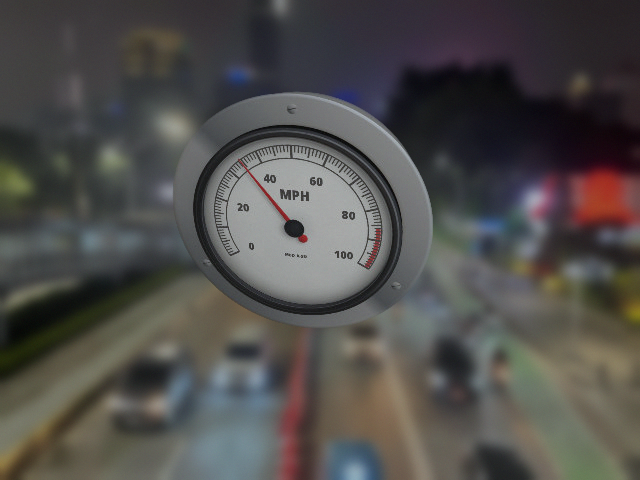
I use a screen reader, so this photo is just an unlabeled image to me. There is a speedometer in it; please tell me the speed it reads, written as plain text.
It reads 35 mph
